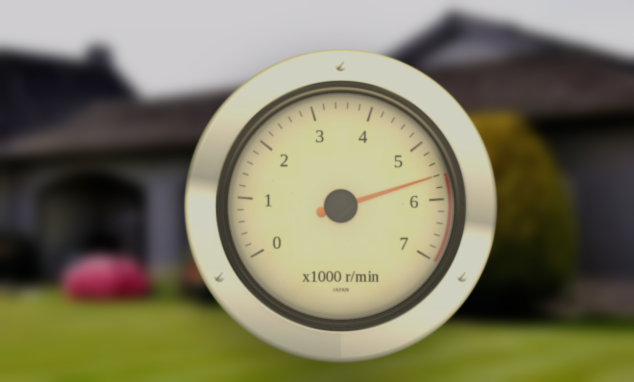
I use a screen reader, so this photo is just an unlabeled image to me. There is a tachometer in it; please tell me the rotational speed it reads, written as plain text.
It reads 5600 rpm
